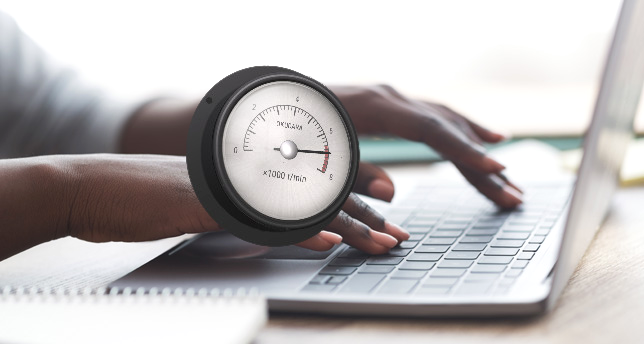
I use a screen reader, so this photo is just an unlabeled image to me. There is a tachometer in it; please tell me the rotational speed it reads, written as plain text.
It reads 7000 rpm
